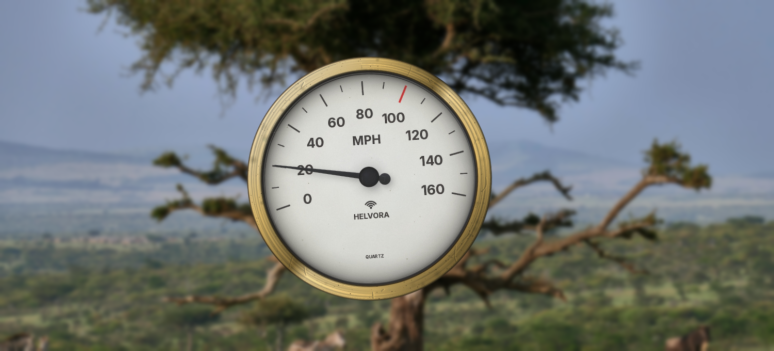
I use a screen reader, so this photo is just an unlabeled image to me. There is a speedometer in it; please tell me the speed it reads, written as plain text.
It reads 20 mph
